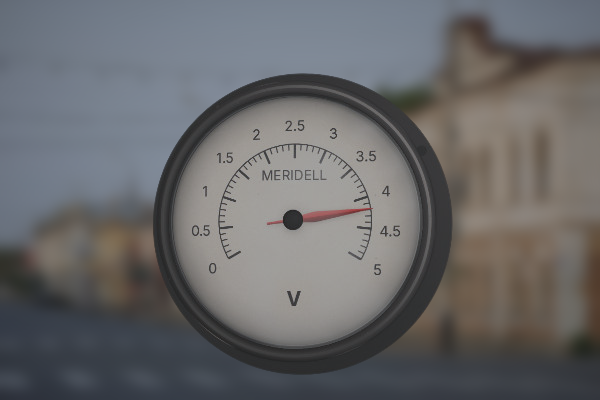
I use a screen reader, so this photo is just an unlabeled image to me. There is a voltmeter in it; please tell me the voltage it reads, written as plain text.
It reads 4.2 V
